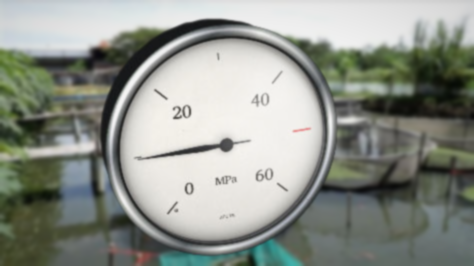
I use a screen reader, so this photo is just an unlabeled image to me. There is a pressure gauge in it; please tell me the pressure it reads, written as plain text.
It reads 10 MPa
